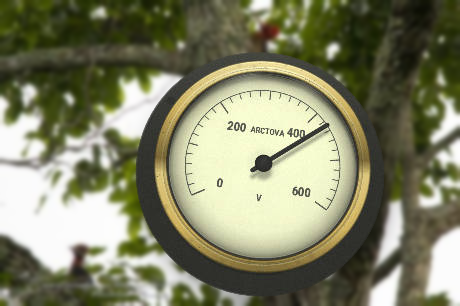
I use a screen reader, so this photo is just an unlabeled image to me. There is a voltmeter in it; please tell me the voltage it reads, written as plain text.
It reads 430 V
